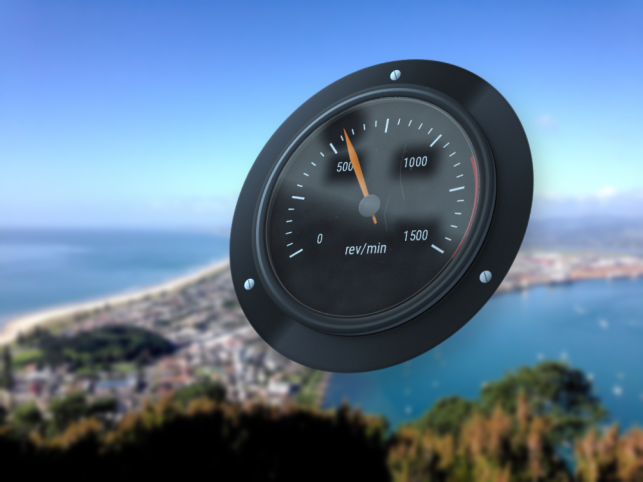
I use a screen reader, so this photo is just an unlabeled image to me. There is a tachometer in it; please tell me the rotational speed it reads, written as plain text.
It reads 575 rpm
